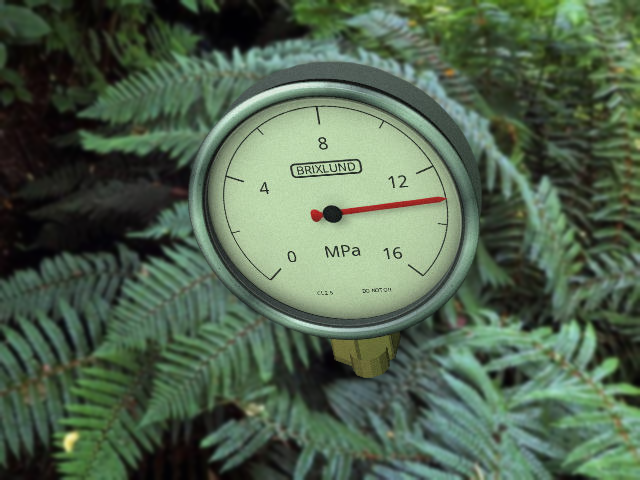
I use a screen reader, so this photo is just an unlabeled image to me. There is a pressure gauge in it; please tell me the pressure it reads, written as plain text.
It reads 13 MPa
